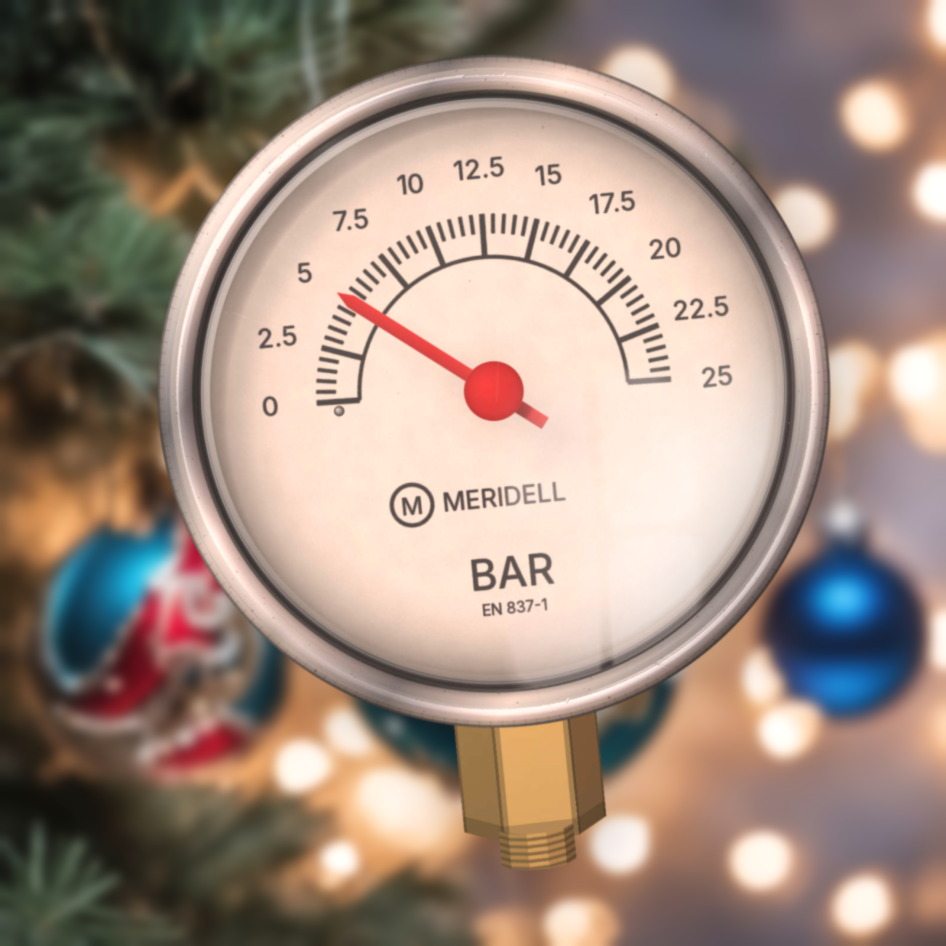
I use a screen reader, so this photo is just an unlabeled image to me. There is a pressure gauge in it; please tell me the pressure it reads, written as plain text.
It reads 5 bar
